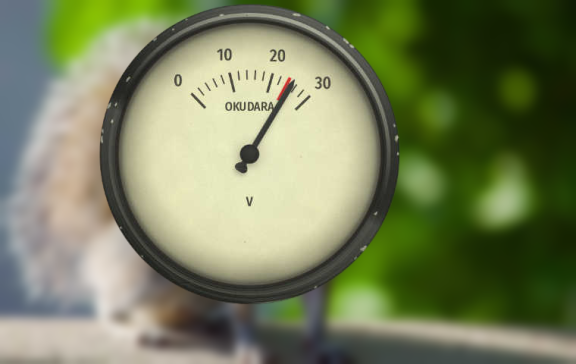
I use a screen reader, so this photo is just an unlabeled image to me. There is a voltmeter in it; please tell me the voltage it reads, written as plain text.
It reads 25 V
